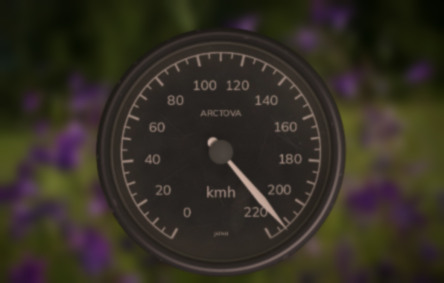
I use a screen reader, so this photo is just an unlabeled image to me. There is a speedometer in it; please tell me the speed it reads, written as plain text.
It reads 212.5 km/h
